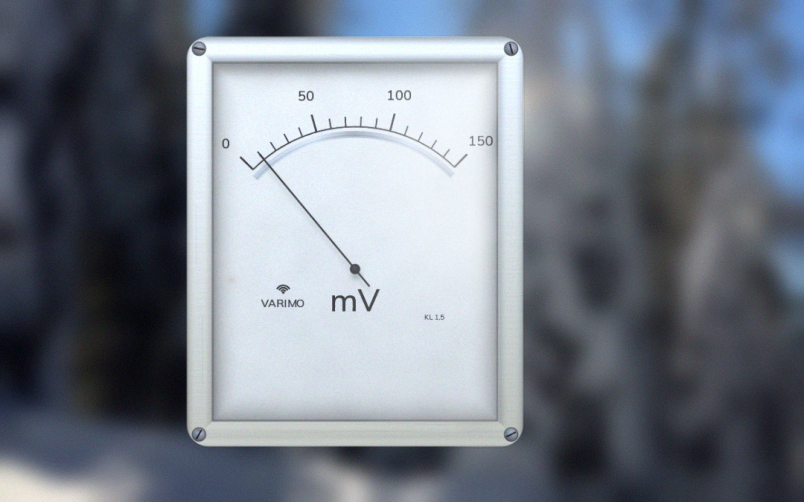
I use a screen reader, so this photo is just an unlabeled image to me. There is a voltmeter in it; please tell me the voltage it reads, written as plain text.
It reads 10 mV
